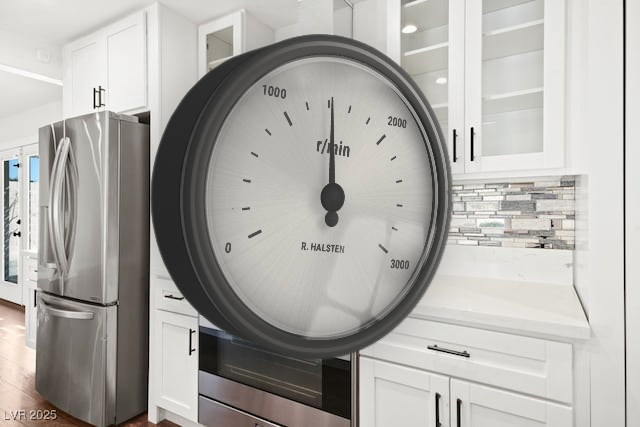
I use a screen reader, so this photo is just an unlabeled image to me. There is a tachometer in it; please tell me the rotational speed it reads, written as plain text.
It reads 1400 rpm
